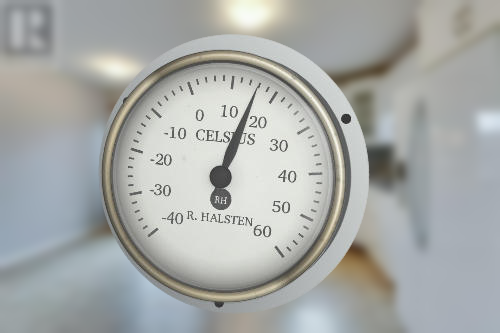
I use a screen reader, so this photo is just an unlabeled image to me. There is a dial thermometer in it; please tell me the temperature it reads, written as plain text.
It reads 16 °C
